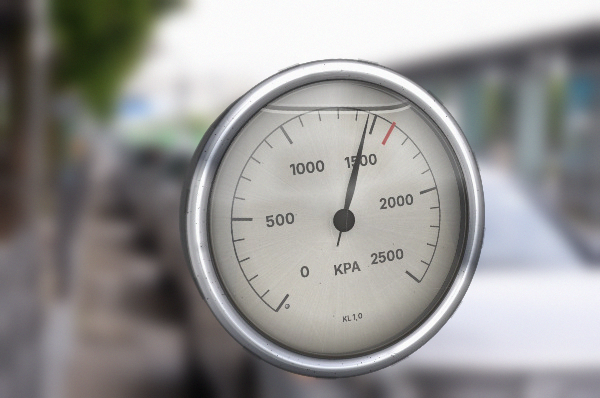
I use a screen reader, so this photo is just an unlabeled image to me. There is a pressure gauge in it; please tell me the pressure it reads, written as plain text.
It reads 1450 kPa
